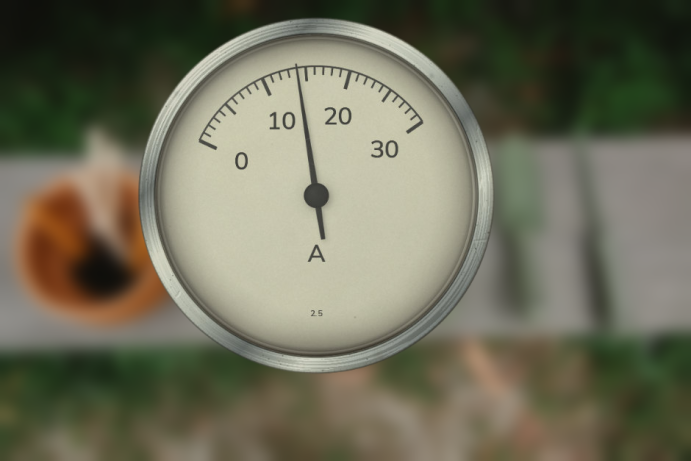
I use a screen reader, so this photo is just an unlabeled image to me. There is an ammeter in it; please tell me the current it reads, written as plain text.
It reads 14 A
